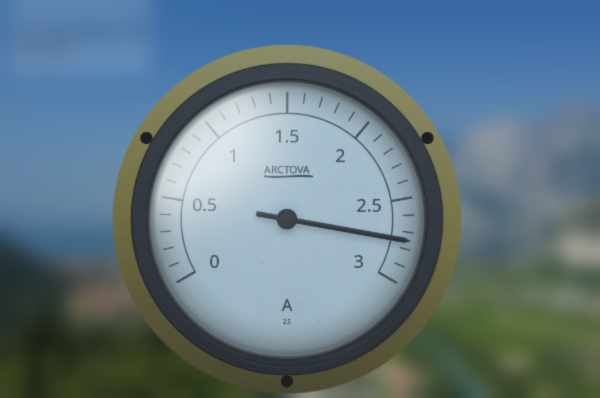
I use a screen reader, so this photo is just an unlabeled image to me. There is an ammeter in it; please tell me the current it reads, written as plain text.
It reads 2.75 A
